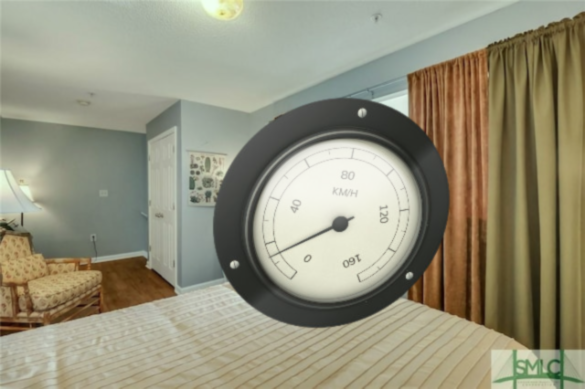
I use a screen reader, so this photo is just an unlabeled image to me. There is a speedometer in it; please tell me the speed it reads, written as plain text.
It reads 15 km/h
